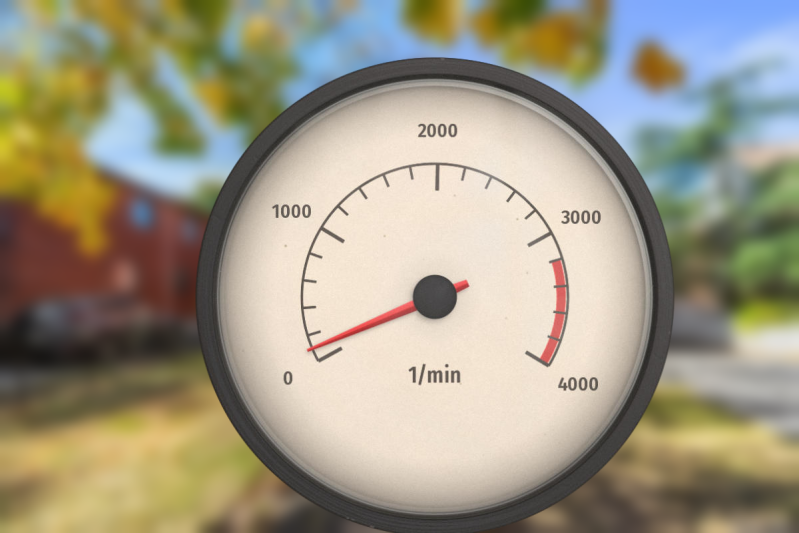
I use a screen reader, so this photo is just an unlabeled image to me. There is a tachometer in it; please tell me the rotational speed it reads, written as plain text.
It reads 100 rpm
